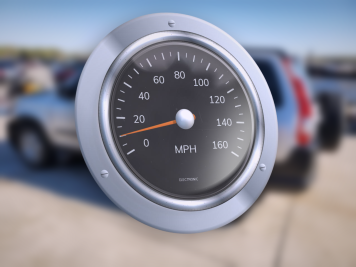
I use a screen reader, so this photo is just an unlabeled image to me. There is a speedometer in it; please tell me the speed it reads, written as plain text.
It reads 10 mph
